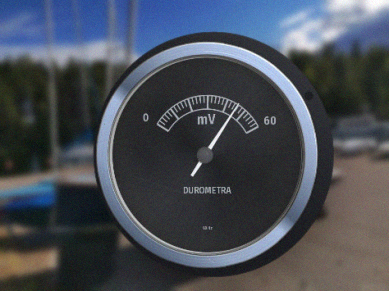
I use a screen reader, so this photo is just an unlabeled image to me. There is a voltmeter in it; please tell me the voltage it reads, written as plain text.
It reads 46 mV
